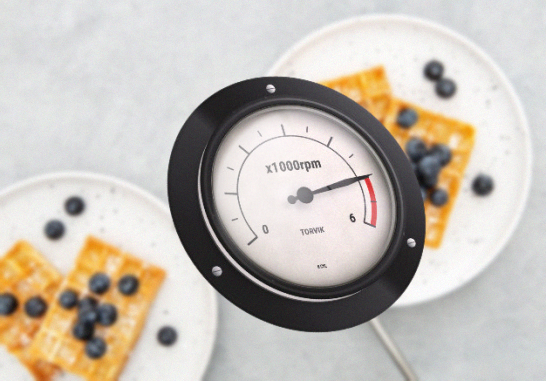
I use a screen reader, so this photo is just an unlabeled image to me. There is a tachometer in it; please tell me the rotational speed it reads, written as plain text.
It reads 5000 rpm
